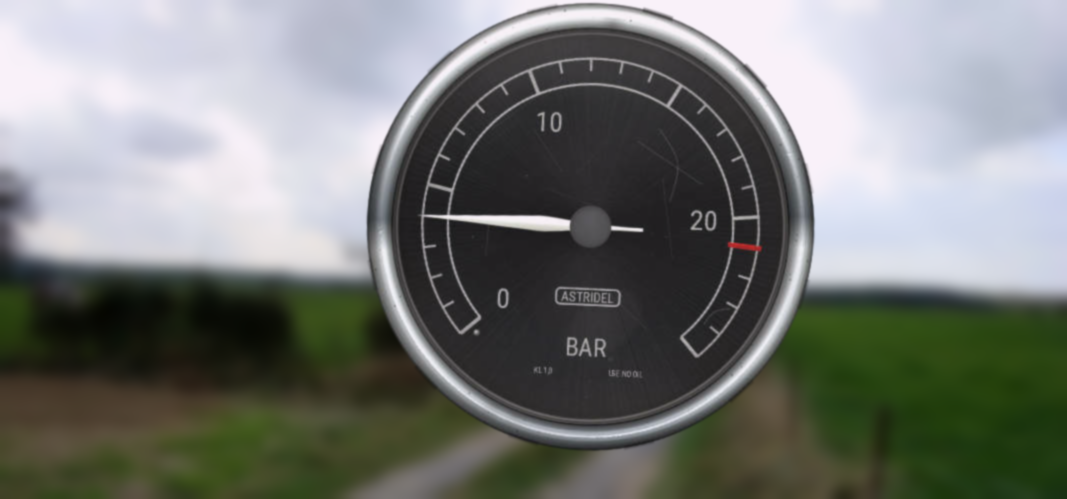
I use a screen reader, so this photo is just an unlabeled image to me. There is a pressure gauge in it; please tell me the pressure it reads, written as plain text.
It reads 4 bar
